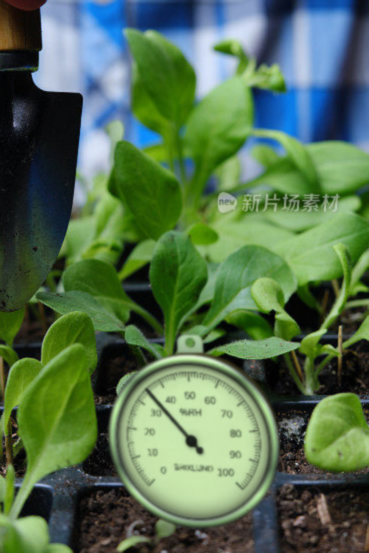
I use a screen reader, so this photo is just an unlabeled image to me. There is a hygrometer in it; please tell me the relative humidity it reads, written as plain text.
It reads 35 %
